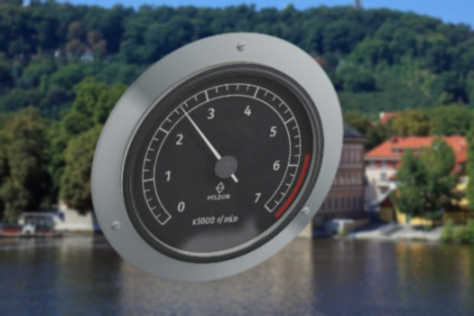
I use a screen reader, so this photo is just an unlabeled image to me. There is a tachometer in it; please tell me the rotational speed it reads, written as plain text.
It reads 2500 rpm
